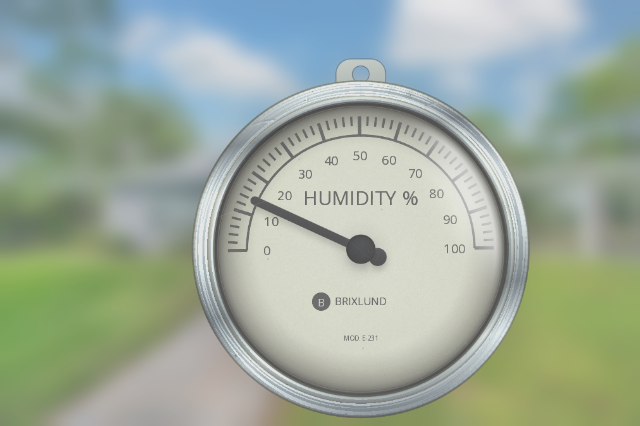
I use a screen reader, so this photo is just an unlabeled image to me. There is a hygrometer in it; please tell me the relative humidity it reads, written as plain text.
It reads 14 %
